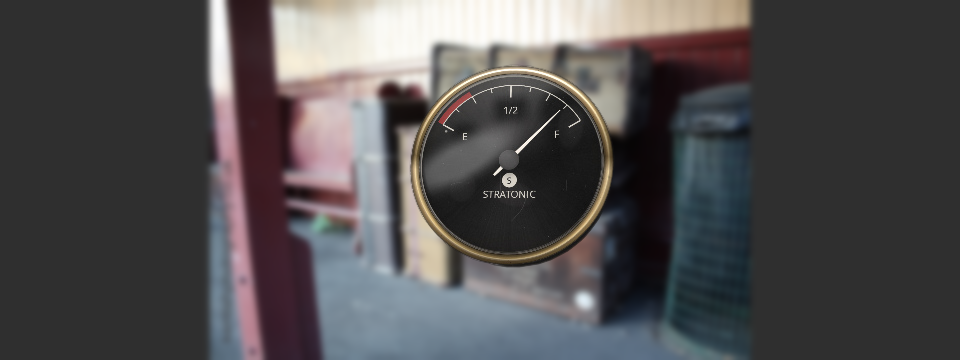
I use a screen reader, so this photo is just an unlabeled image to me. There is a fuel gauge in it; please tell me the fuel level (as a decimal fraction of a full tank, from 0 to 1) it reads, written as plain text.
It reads 0.875
